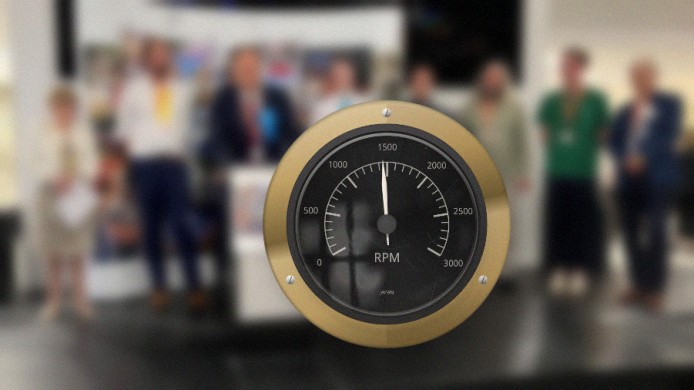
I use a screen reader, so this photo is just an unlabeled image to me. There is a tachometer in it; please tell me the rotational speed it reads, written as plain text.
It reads 1450 rpm
